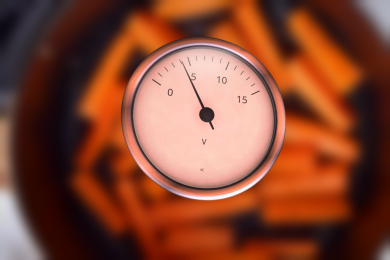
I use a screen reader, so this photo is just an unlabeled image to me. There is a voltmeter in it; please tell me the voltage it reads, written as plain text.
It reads 4 V
